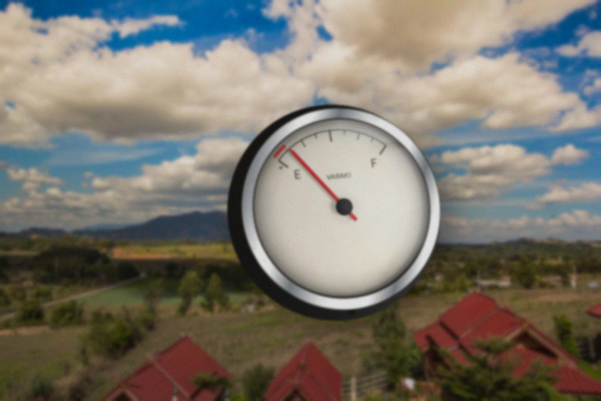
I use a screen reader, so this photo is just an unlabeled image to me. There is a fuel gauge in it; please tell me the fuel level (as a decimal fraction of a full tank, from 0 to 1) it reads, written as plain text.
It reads 0.125
